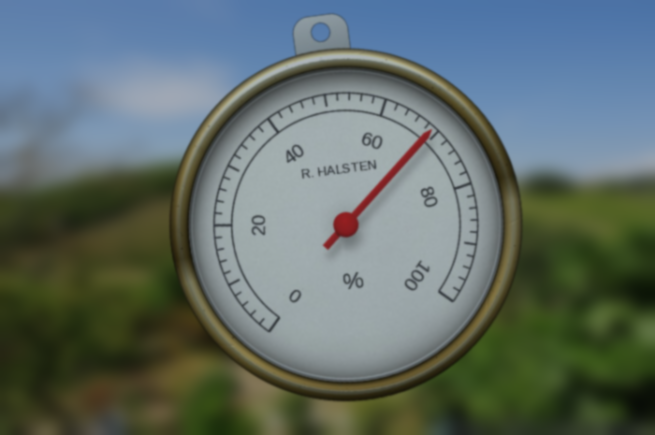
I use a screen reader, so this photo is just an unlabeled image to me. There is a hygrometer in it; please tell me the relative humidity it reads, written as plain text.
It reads 69 %
